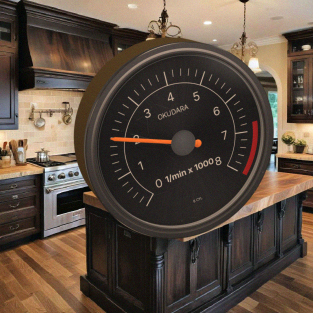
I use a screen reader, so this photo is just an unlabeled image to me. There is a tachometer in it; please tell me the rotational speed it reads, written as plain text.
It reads 2000 rpm
